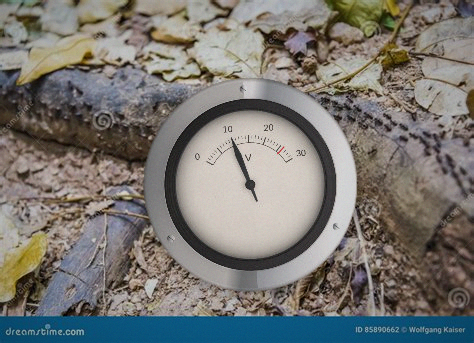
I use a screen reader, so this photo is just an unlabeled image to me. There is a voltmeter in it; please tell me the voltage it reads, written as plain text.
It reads 10 V
